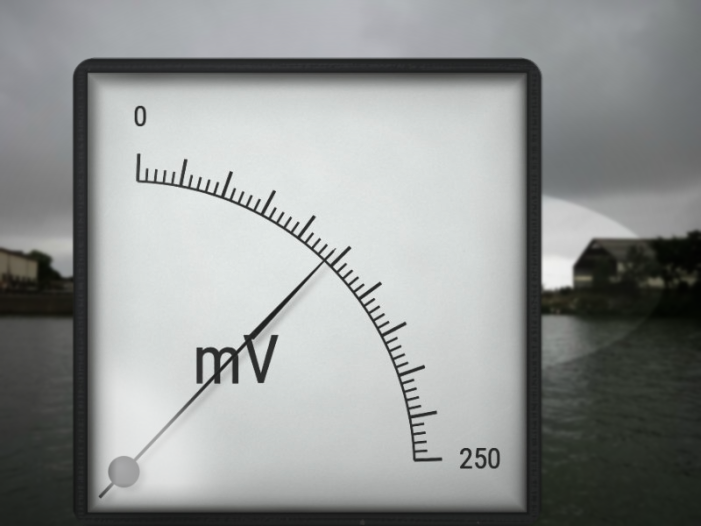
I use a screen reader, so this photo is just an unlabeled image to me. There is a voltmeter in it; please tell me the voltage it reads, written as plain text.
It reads 120 mV
